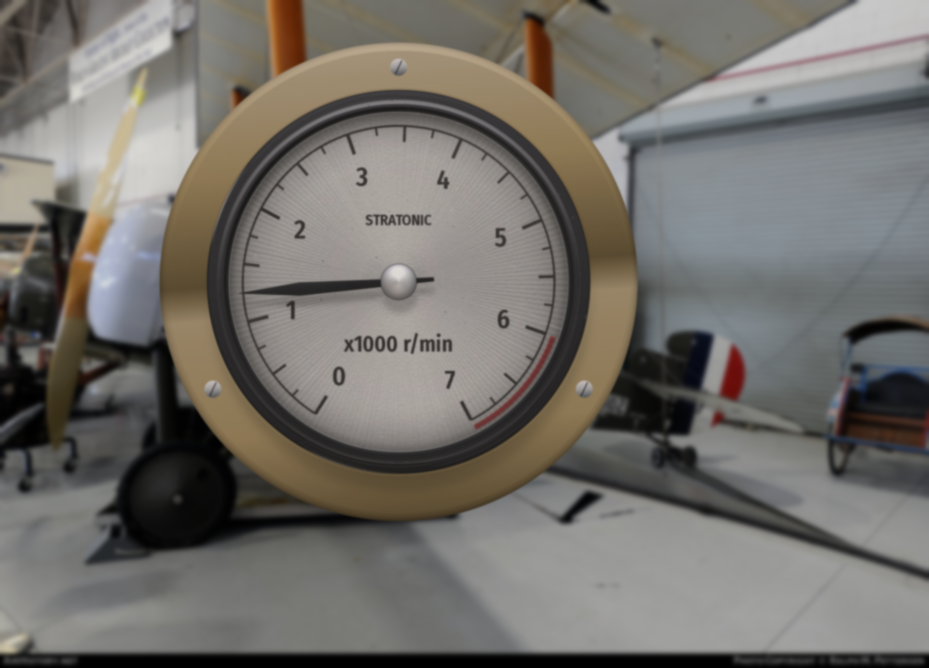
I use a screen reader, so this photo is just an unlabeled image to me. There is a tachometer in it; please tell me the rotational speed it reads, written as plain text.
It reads 1250 rpm
